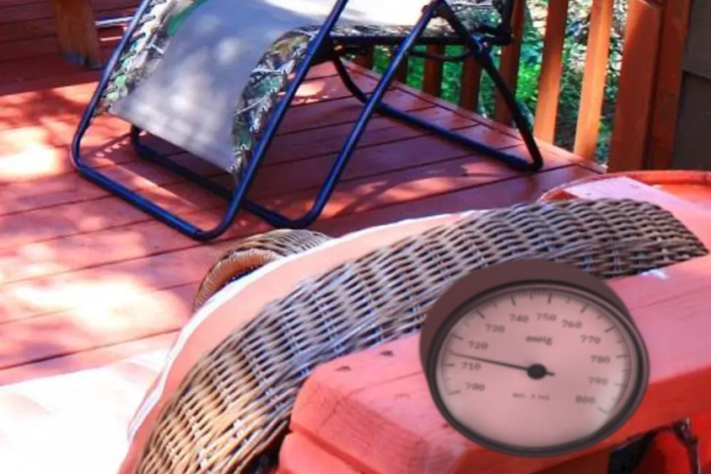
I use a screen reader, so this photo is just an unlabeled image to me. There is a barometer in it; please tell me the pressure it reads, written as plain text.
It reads 715 mmHg
